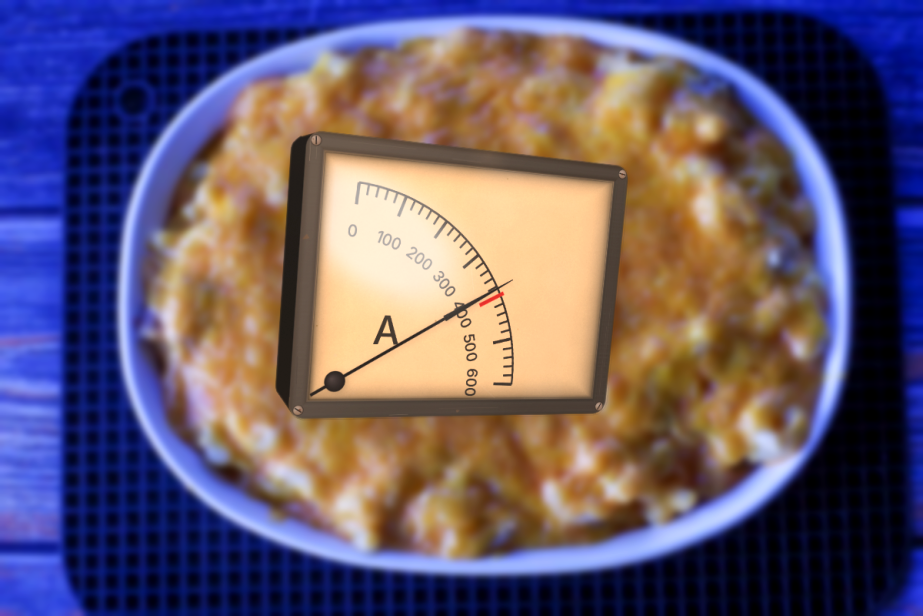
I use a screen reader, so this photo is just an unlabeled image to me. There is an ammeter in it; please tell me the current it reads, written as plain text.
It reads 380 A
